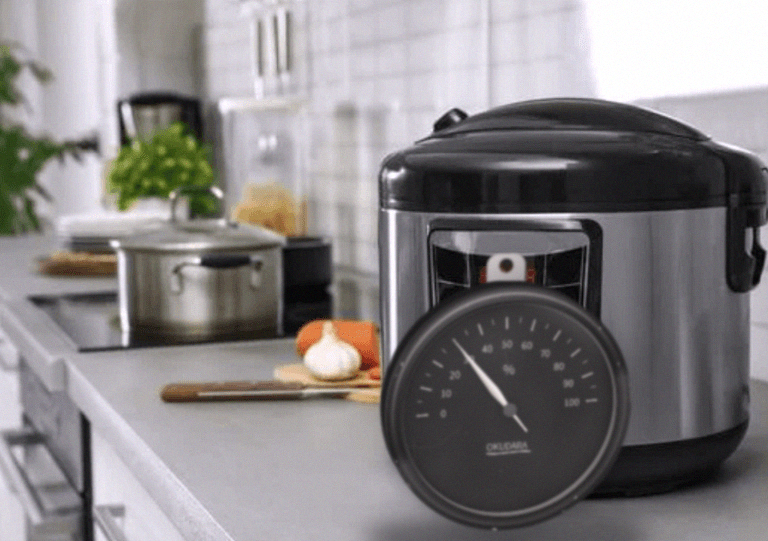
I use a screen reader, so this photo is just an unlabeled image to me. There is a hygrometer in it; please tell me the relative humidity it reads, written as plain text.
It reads 30 %
